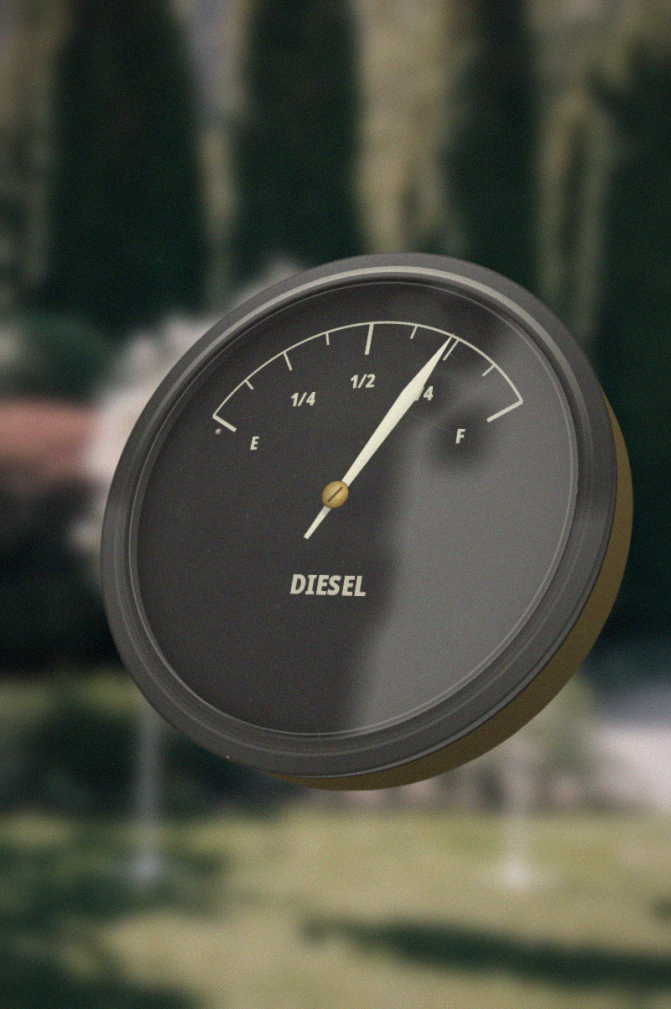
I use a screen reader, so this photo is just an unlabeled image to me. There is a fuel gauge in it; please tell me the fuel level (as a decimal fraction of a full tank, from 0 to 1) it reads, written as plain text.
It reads 0.75
